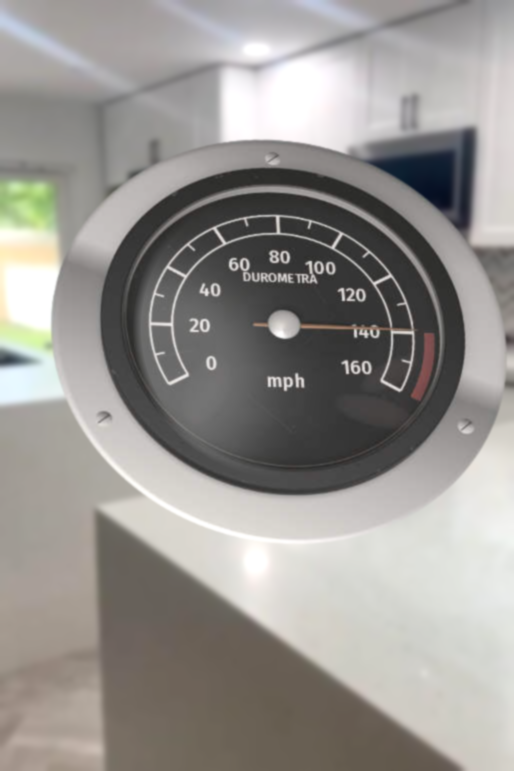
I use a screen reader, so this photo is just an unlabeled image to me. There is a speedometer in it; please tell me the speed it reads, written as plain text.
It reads 140 mph
